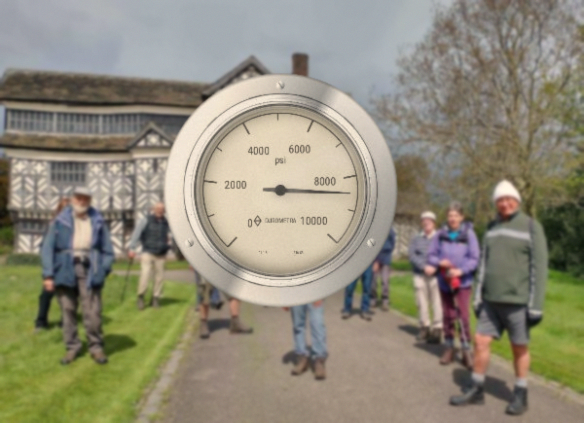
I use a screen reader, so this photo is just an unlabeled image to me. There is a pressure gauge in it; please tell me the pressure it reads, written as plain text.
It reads 8500 psi
